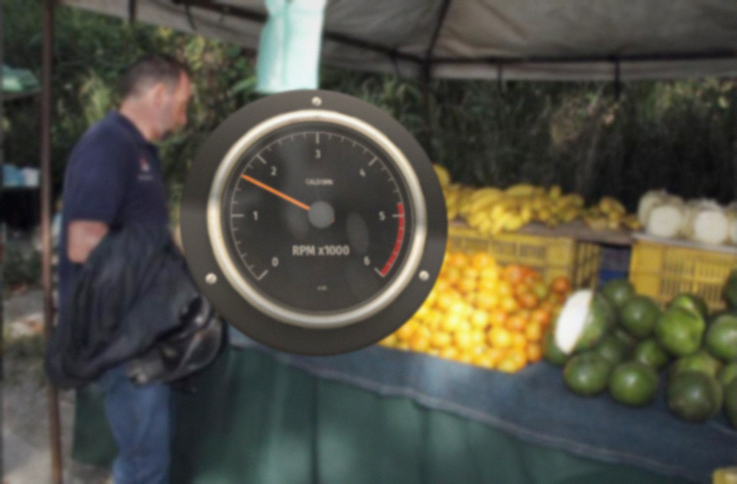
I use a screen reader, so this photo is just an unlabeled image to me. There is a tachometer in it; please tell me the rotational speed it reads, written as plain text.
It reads 1600 rpm
